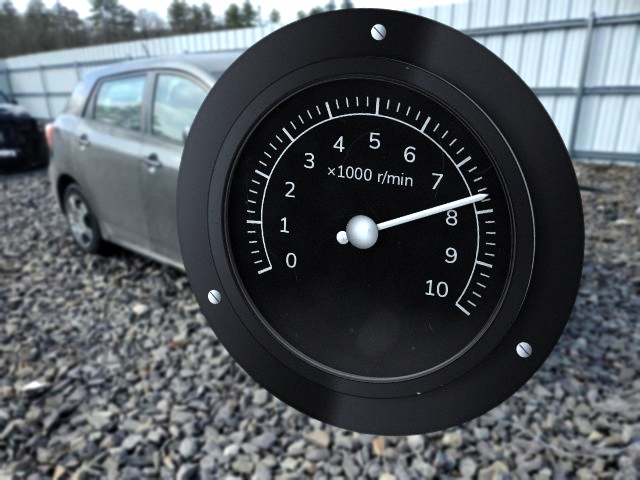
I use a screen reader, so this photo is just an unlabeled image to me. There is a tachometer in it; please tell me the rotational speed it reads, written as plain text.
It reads 7700 rpm
